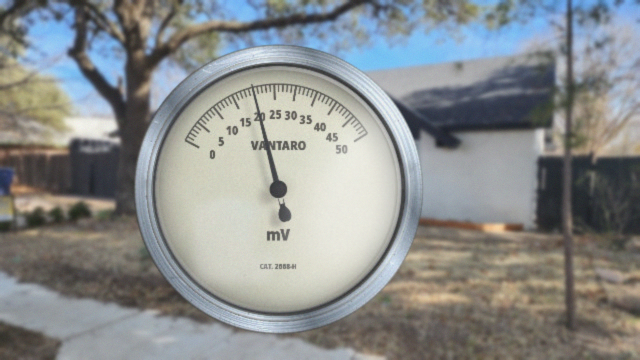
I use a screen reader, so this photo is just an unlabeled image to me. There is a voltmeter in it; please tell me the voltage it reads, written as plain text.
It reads 20 mV
